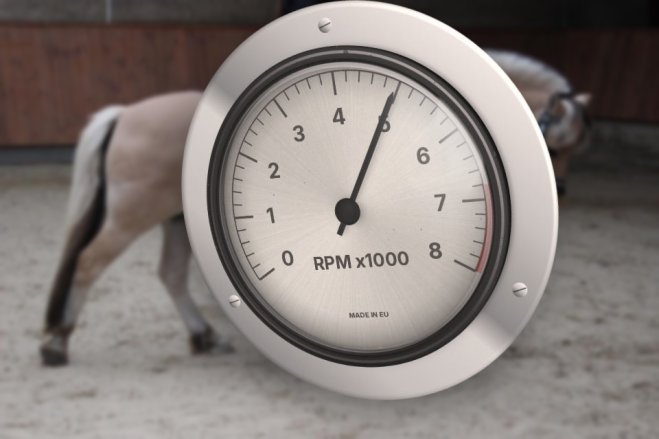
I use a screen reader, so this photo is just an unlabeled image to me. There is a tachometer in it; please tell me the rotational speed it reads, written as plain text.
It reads 5000 rpm
